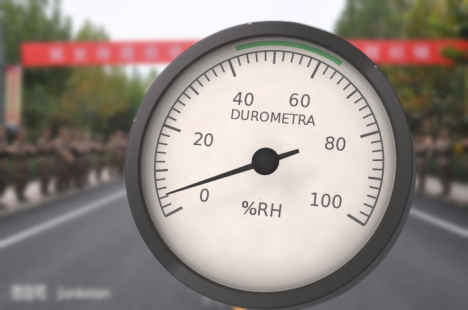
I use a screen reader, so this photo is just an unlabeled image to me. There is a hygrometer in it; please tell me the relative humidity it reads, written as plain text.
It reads 4 %
